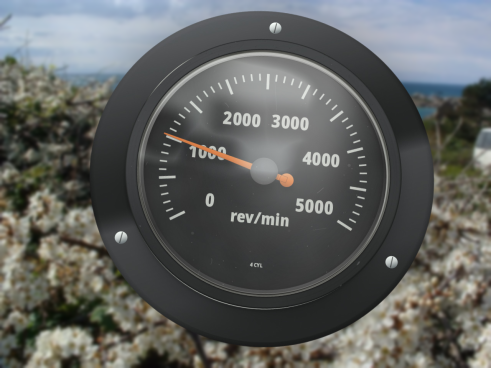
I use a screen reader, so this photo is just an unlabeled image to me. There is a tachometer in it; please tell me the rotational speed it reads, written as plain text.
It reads 1000 rpm
